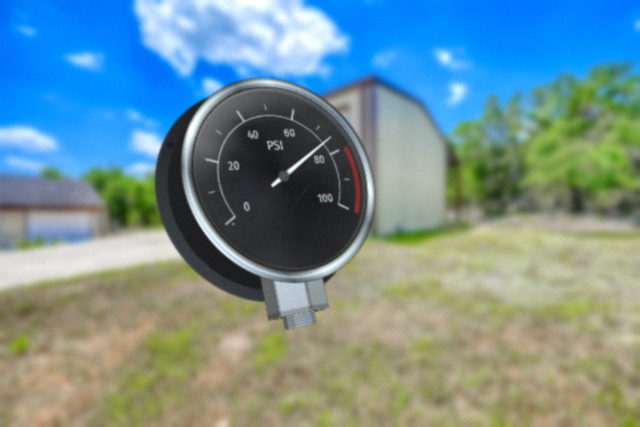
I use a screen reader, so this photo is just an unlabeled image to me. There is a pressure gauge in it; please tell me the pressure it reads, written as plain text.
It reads 75 psi
